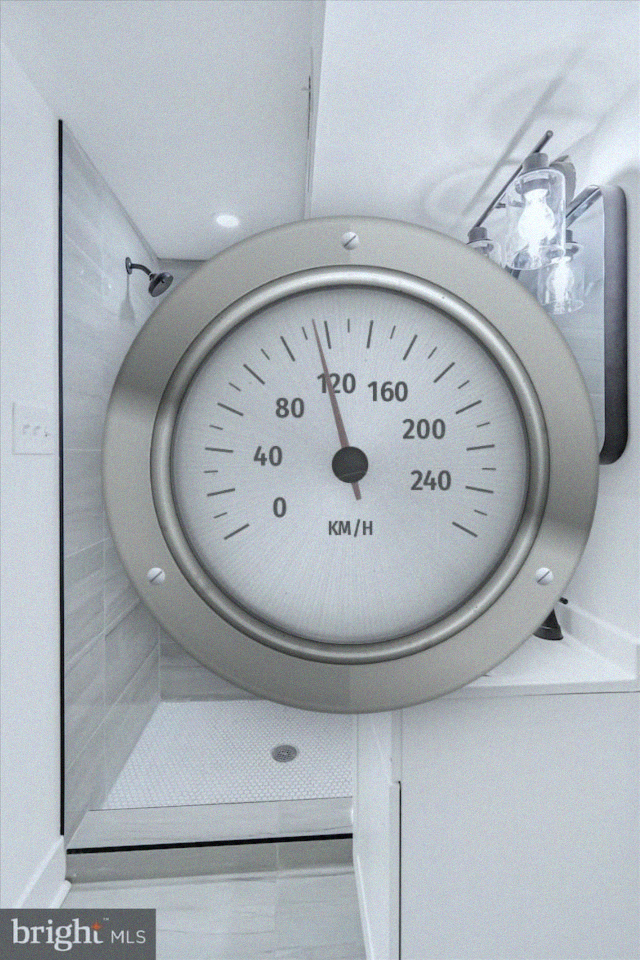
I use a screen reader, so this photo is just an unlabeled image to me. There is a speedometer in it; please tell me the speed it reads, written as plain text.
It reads 115 km/h
